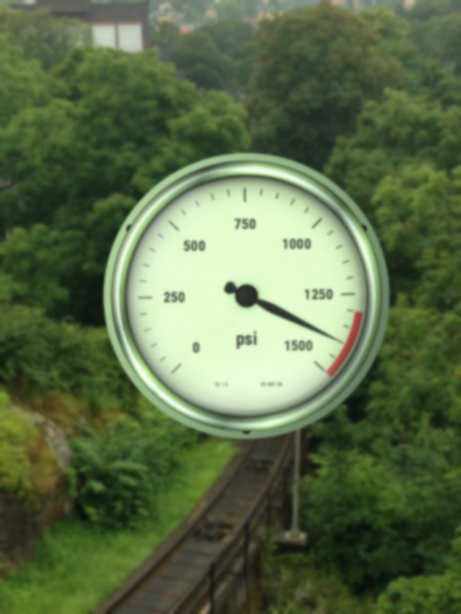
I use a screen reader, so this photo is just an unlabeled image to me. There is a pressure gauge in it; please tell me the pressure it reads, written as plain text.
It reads 1400 psi
